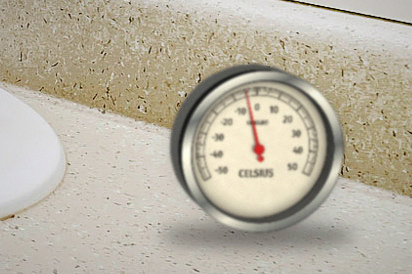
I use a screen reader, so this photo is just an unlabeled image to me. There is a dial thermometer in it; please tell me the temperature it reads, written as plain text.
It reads -5 °C
